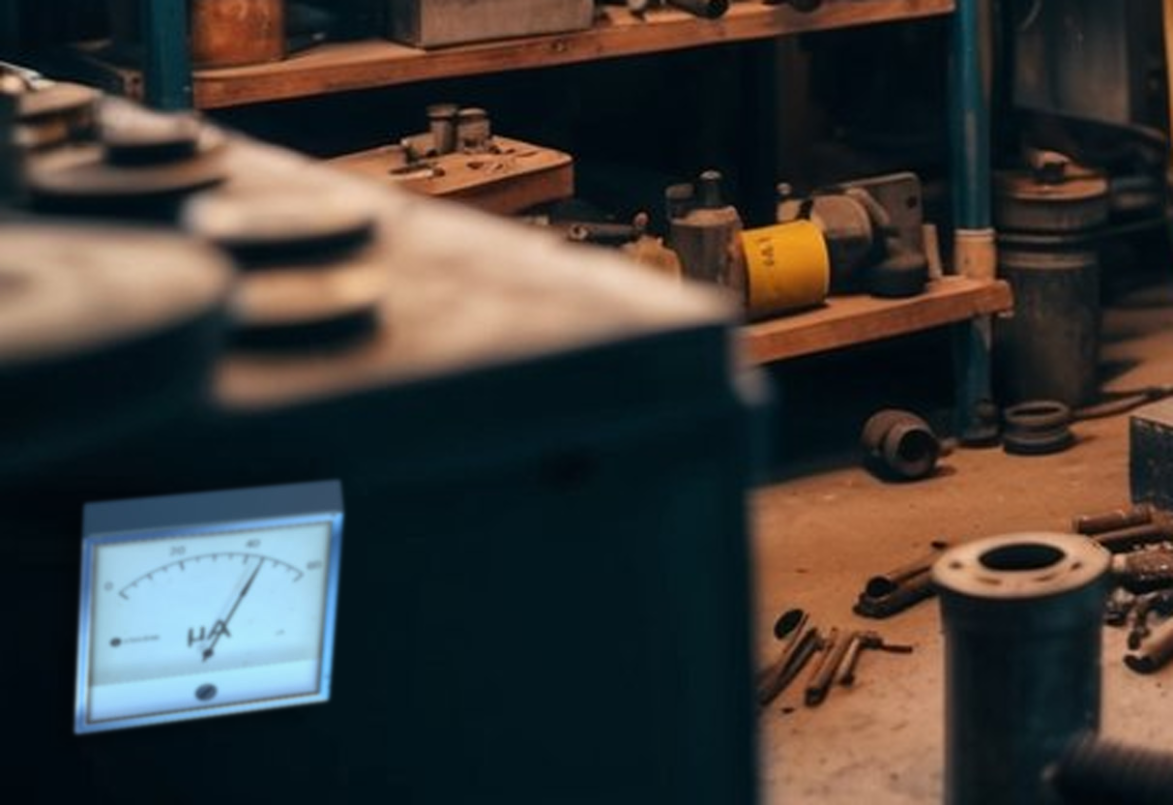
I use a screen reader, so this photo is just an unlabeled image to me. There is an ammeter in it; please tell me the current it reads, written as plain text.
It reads 45 µA
